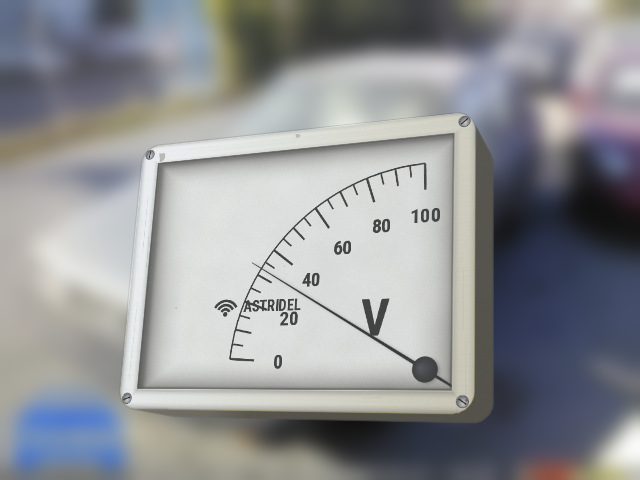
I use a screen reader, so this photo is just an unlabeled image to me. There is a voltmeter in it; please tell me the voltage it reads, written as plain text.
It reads 32.5 V
